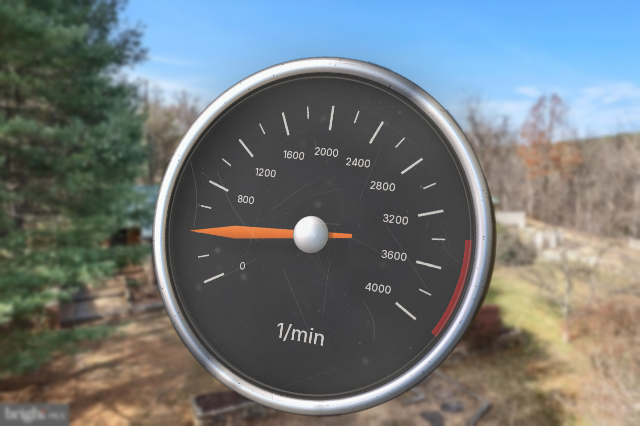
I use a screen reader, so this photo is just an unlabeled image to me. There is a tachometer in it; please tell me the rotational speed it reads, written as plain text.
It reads 400 rpm
